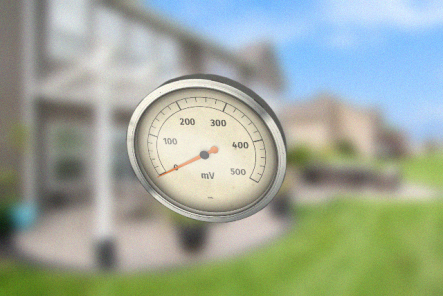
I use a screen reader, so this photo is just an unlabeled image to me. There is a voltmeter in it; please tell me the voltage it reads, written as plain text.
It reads 0 mV
